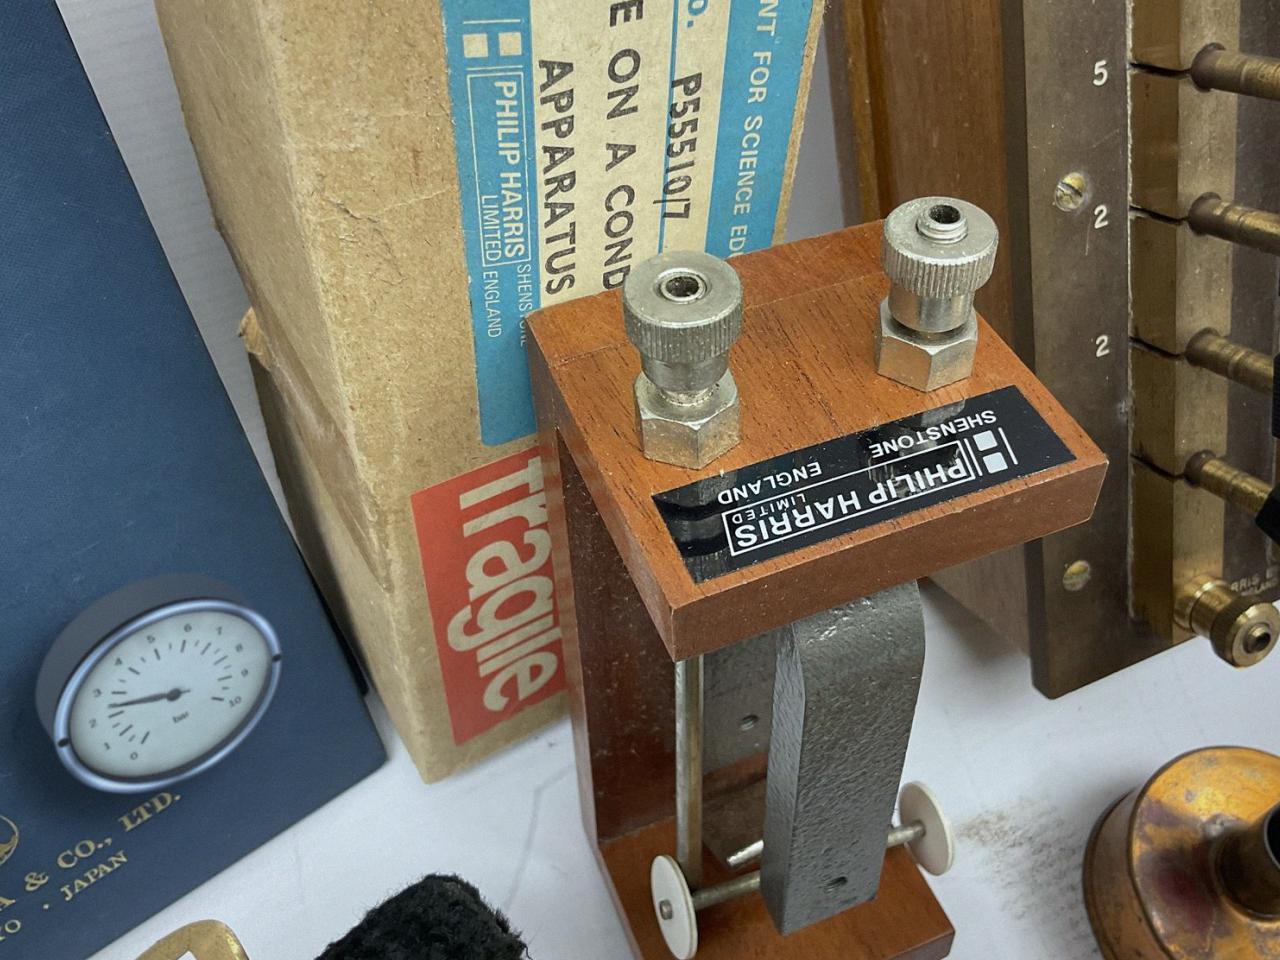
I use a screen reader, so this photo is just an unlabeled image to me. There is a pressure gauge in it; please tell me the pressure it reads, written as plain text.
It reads 2.5 bar
